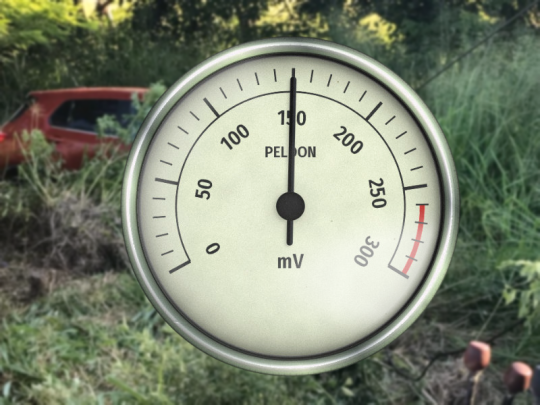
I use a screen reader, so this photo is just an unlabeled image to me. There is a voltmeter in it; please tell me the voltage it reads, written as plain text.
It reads 150 mV
